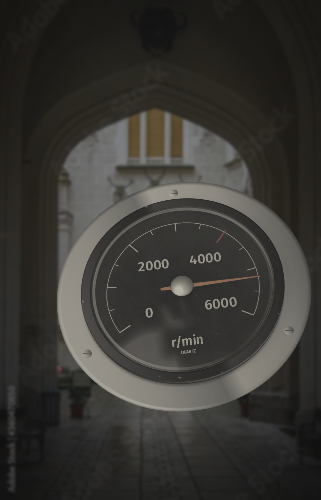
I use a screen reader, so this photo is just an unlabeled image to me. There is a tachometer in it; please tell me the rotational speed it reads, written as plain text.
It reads 5250 rpm
